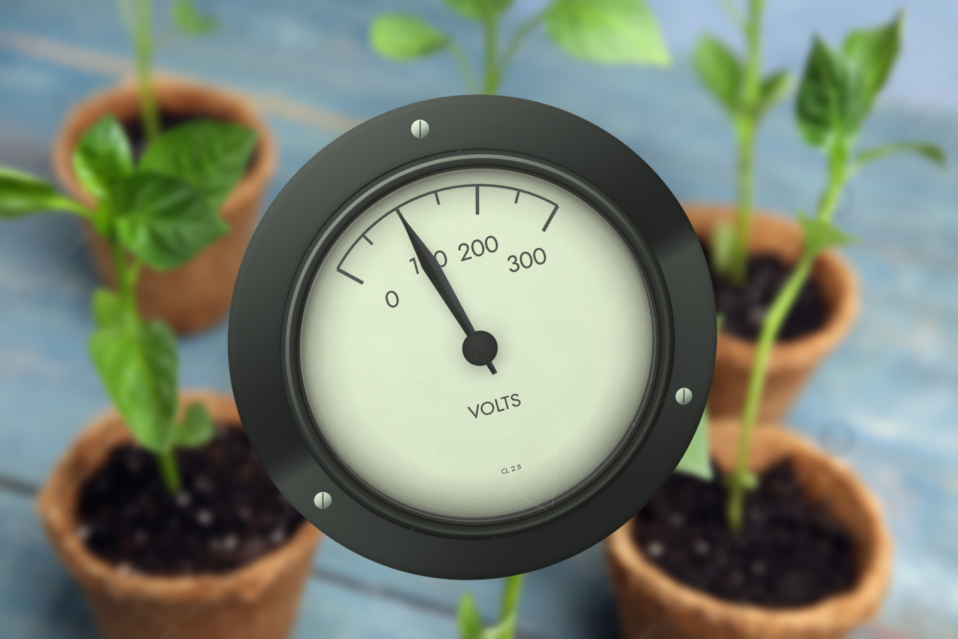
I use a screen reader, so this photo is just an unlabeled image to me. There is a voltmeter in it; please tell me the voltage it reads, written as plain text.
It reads 100 V
